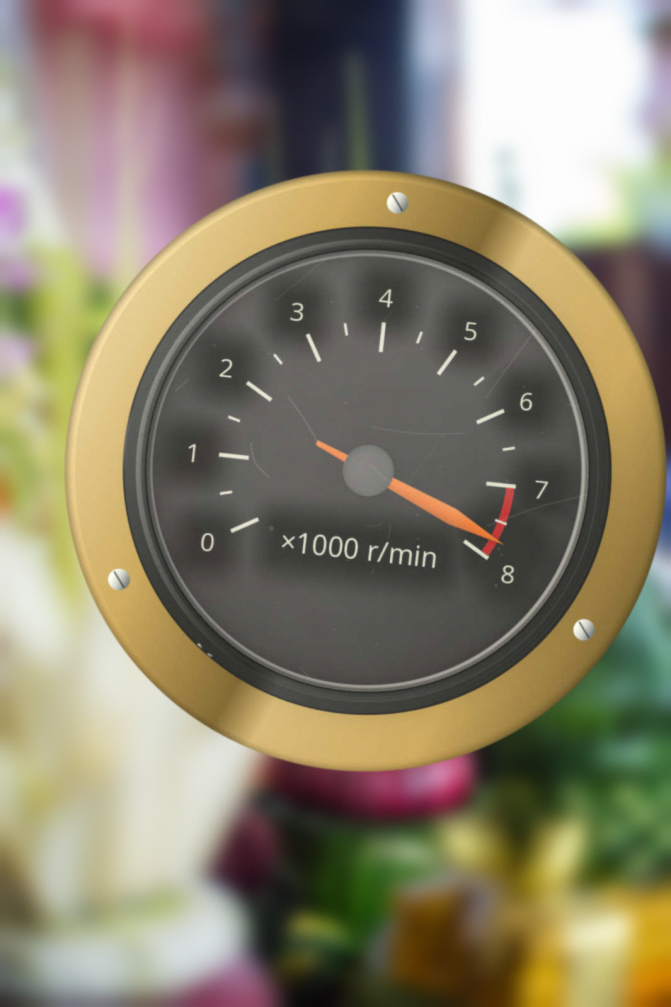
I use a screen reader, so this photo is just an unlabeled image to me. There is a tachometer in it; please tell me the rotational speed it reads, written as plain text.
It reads 7750 rpm
